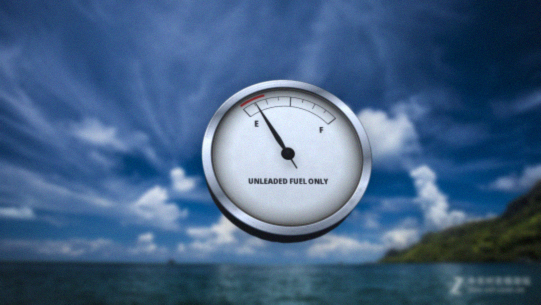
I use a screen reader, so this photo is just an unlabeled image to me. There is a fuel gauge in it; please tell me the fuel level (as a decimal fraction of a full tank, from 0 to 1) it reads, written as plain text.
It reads 0.125
